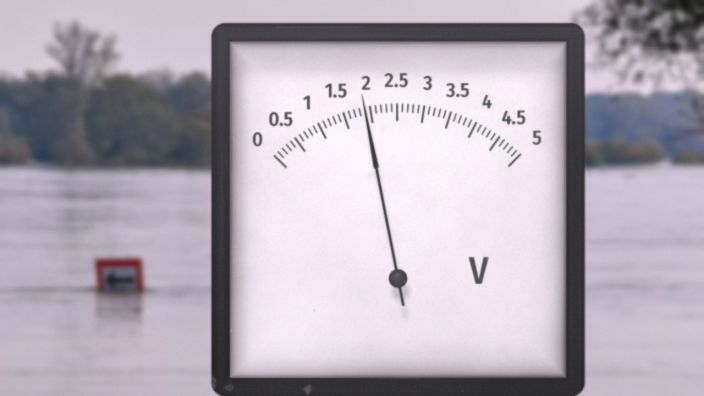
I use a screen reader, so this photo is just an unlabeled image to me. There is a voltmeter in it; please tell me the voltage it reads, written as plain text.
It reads 1.9 V
